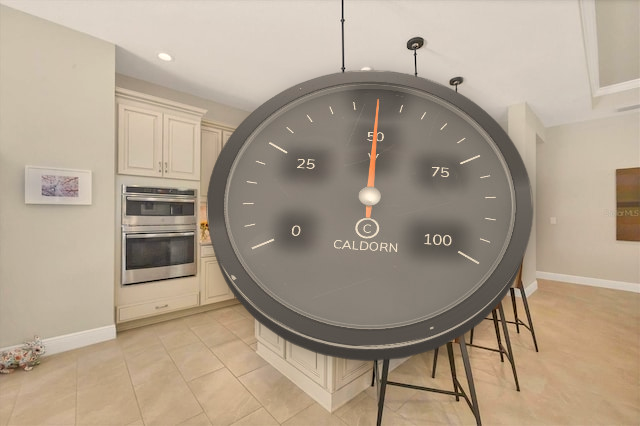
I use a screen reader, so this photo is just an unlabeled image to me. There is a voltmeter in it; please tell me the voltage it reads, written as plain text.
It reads 50 V
